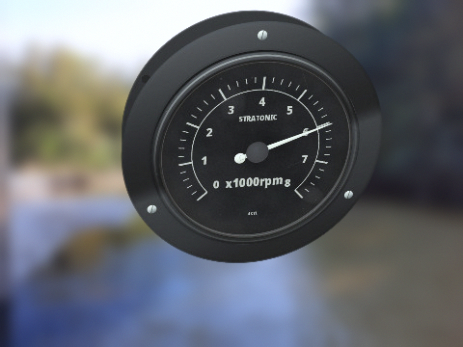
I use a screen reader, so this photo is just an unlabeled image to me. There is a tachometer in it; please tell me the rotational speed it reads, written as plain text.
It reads 6000 rpm
